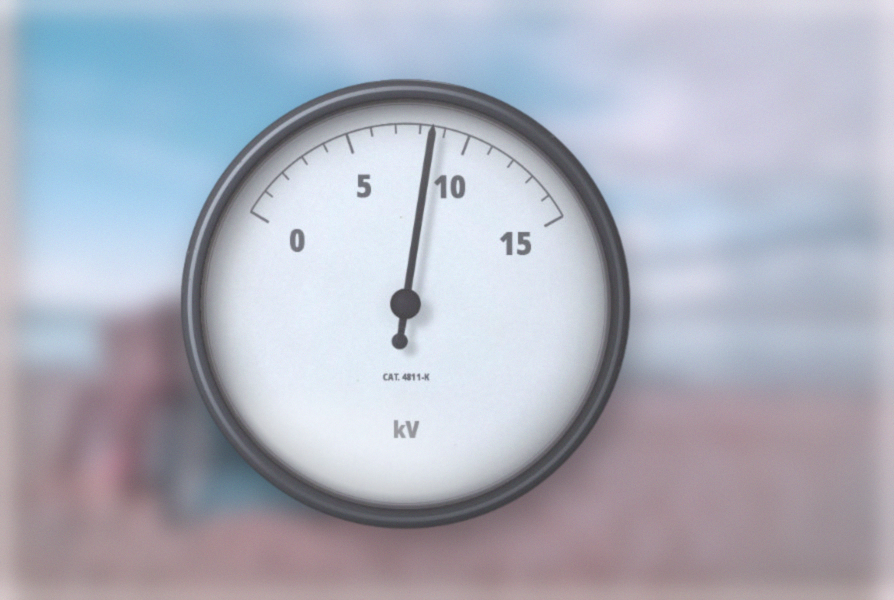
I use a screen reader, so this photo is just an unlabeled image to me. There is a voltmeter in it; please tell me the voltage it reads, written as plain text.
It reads 8.5 kV
